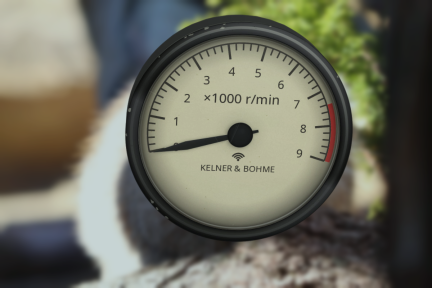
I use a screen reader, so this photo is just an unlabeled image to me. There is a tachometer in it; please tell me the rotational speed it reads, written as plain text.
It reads 0 rpm
